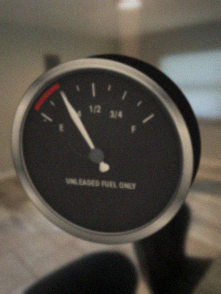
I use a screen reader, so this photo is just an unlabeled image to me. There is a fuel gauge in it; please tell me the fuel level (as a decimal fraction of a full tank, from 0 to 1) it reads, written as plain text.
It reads 0.25
